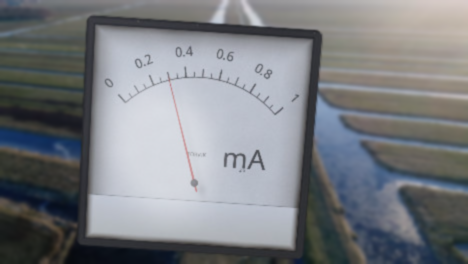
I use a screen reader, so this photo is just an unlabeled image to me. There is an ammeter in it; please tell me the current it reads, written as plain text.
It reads 0.3 mA
